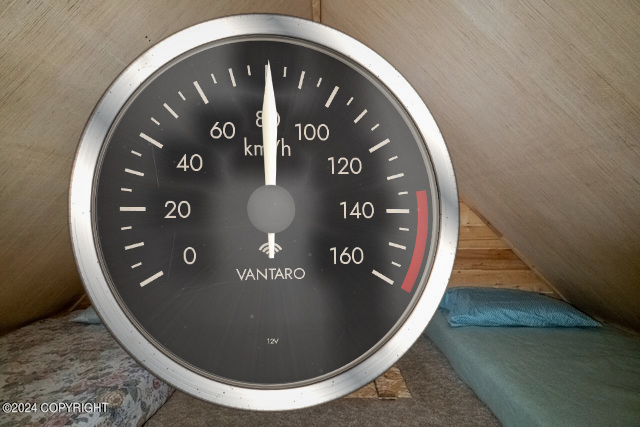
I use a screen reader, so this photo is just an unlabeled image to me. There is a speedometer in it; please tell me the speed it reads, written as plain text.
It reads 80 km/h
